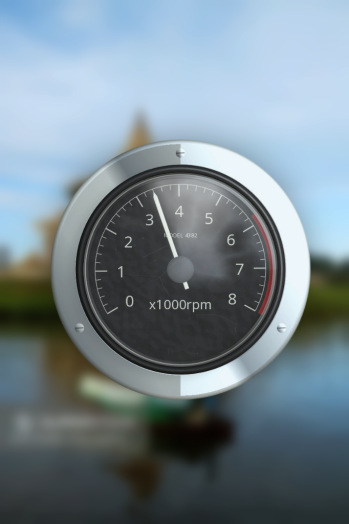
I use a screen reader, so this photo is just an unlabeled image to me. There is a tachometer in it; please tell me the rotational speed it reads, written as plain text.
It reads 3400 rpm
